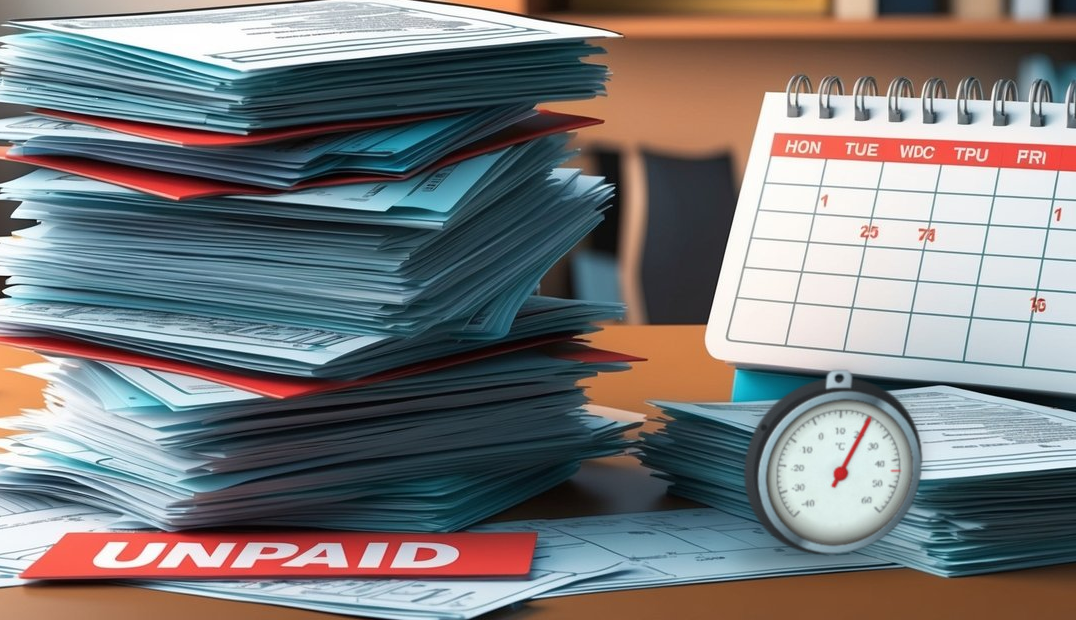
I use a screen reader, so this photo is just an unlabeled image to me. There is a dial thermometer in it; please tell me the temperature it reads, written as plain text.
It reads 20 °C
